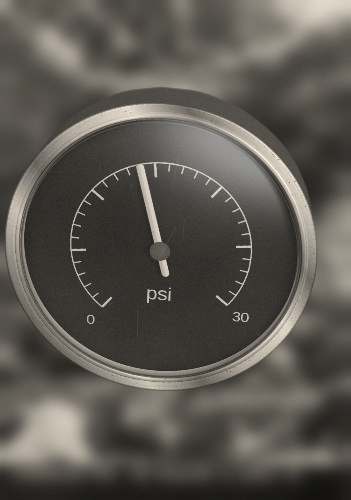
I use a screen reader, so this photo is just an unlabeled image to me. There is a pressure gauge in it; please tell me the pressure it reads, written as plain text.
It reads 14 psi
